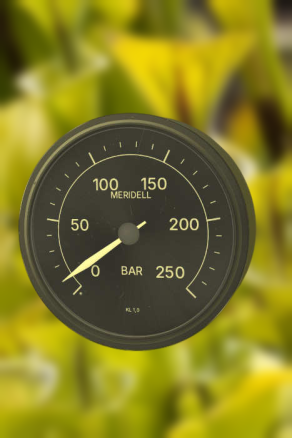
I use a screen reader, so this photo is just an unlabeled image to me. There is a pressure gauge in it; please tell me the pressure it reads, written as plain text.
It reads 10 bar
